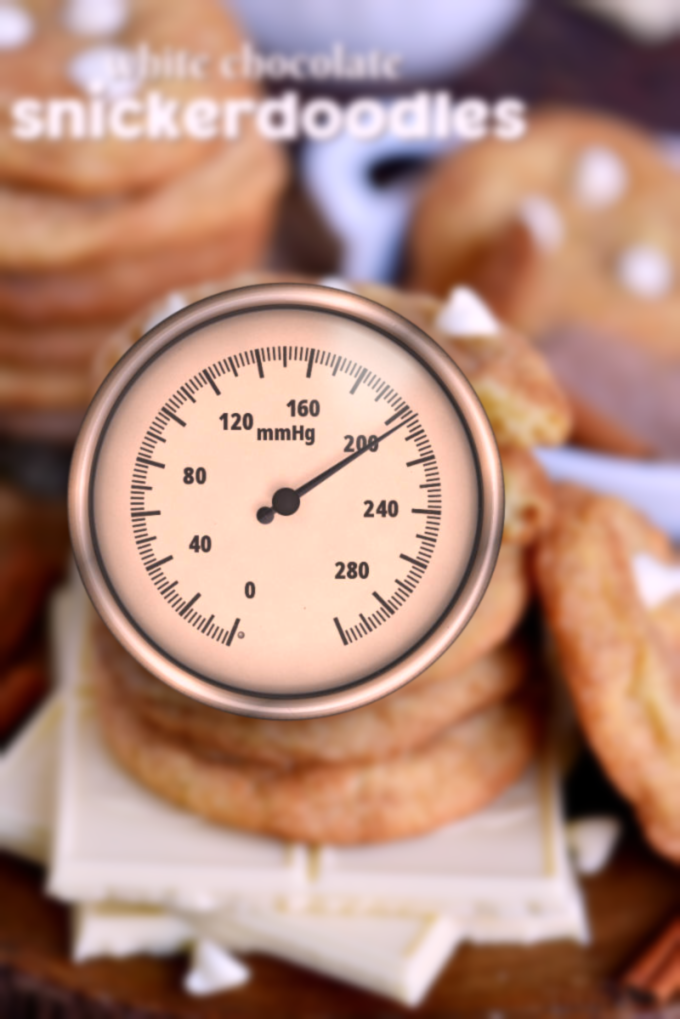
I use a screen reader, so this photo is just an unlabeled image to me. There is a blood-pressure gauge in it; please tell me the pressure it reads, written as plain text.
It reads 204 mmHg
